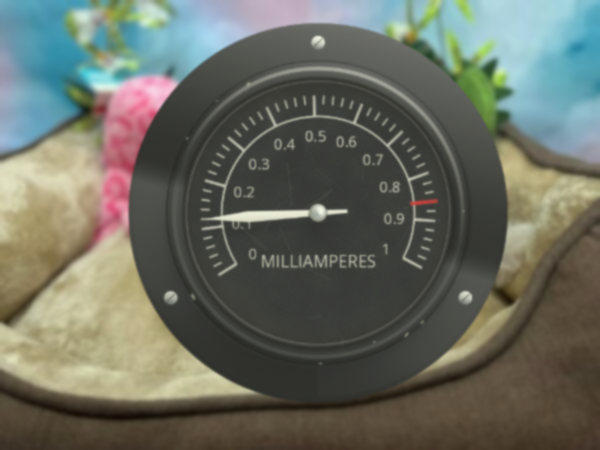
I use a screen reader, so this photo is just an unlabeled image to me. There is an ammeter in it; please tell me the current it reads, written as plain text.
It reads 0.12 mA
